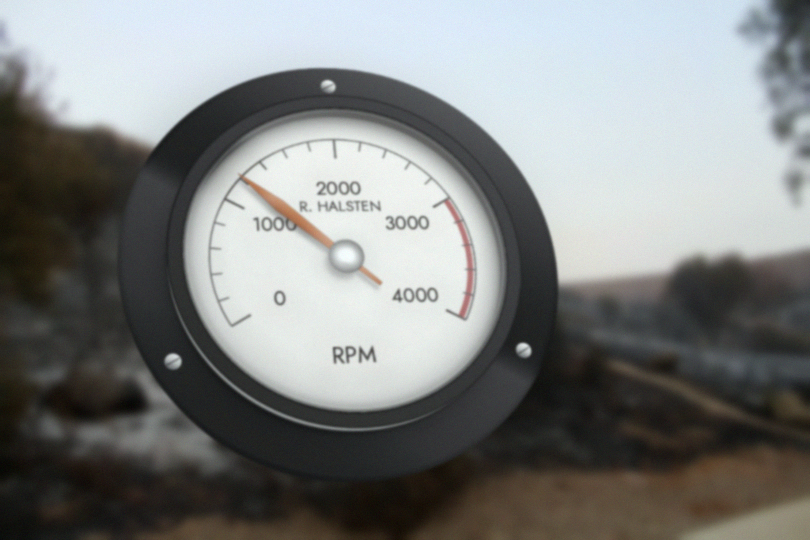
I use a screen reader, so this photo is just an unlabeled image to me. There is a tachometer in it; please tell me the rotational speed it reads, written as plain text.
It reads 1200 rpm
